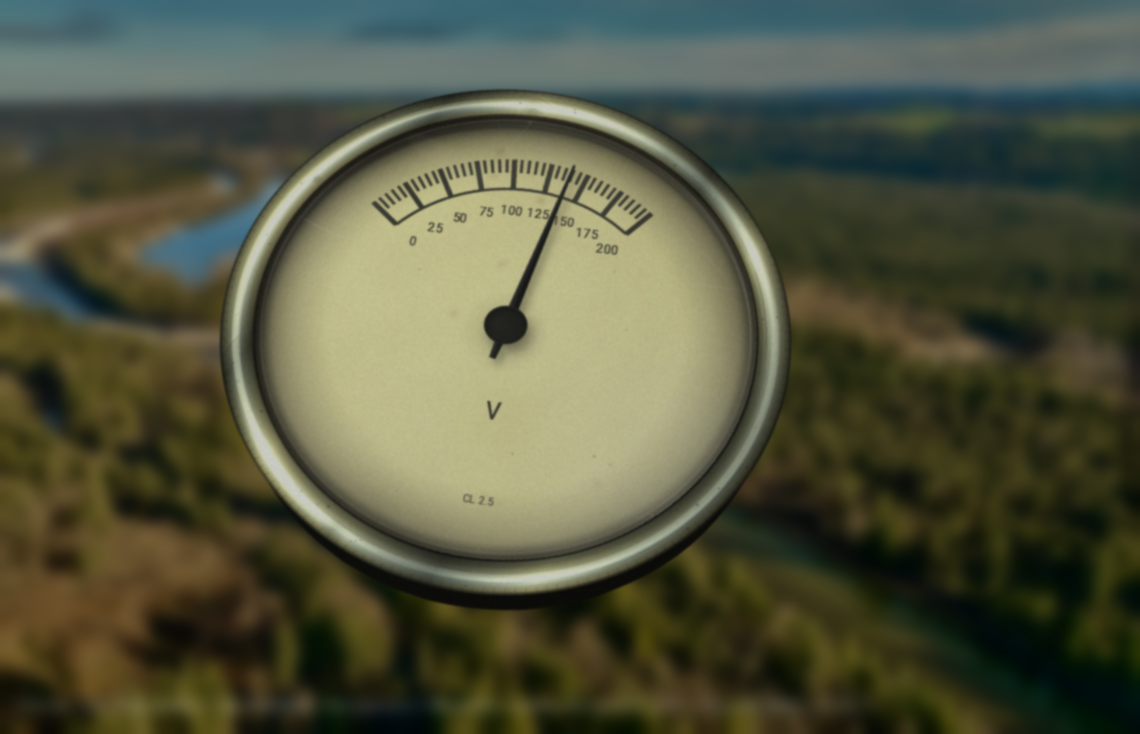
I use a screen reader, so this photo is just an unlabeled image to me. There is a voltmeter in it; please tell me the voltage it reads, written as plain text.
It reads 140 V
